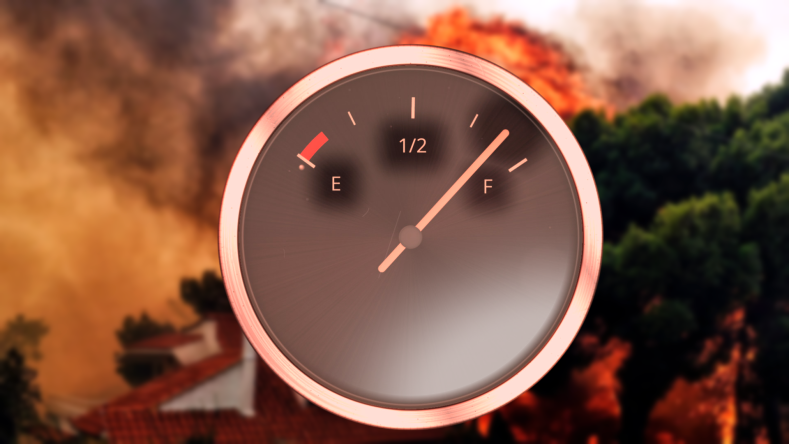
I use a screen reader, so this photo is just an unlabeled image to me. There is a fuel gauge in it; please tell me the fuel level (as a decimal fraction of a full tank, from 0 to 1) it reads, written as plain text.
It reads 0.875
